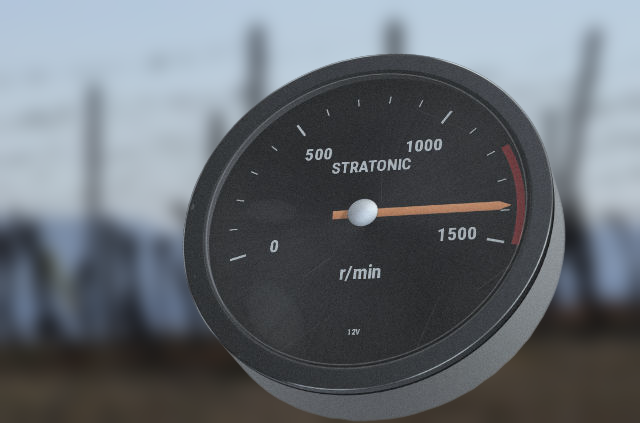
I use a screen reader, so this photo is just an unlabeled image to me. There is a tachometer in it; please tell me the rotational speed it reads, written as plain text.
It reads 1400 rpm
